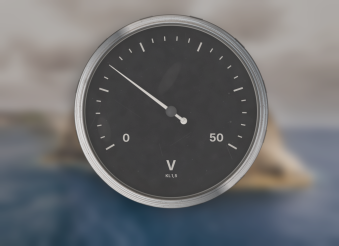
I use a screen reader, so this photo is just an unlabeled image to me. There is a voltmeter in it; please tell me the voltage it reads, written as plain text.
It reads 14 V
